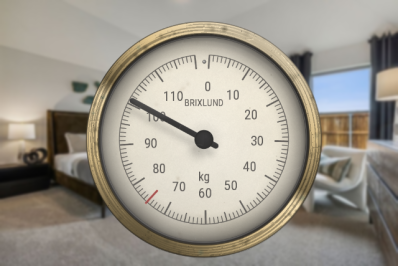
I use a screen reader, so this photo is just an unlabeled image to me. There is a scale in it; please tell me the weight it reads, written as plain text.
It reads 101 kg
